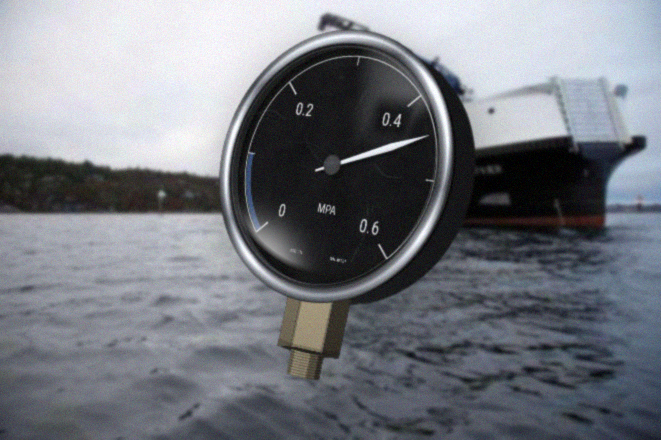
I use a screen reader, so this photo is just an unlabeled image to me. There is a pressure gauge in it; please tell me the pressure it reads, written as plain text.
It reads 0.45 MPa
